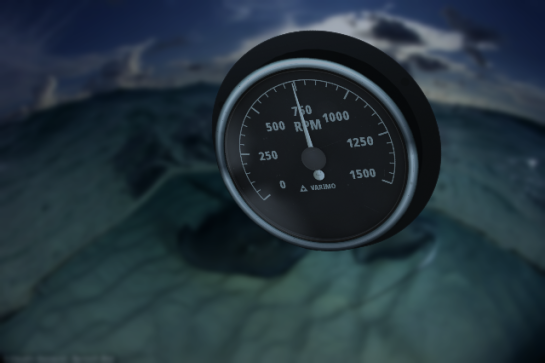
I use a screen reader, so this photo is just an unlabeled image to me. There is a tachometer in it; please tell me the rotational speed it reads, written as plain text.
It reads 750 rpm
